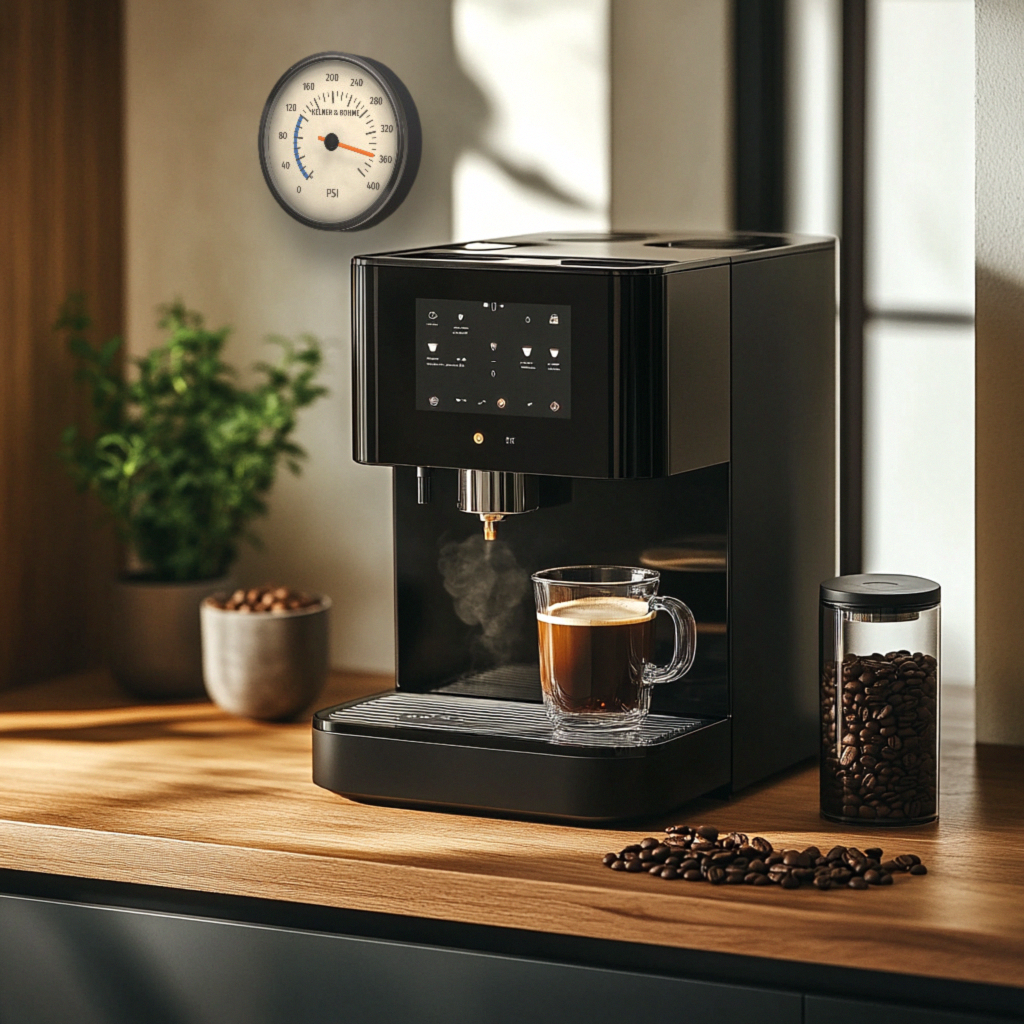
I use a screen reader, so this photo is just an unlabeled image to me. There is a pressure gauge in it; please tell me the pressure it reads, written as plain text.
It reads 360 psi
